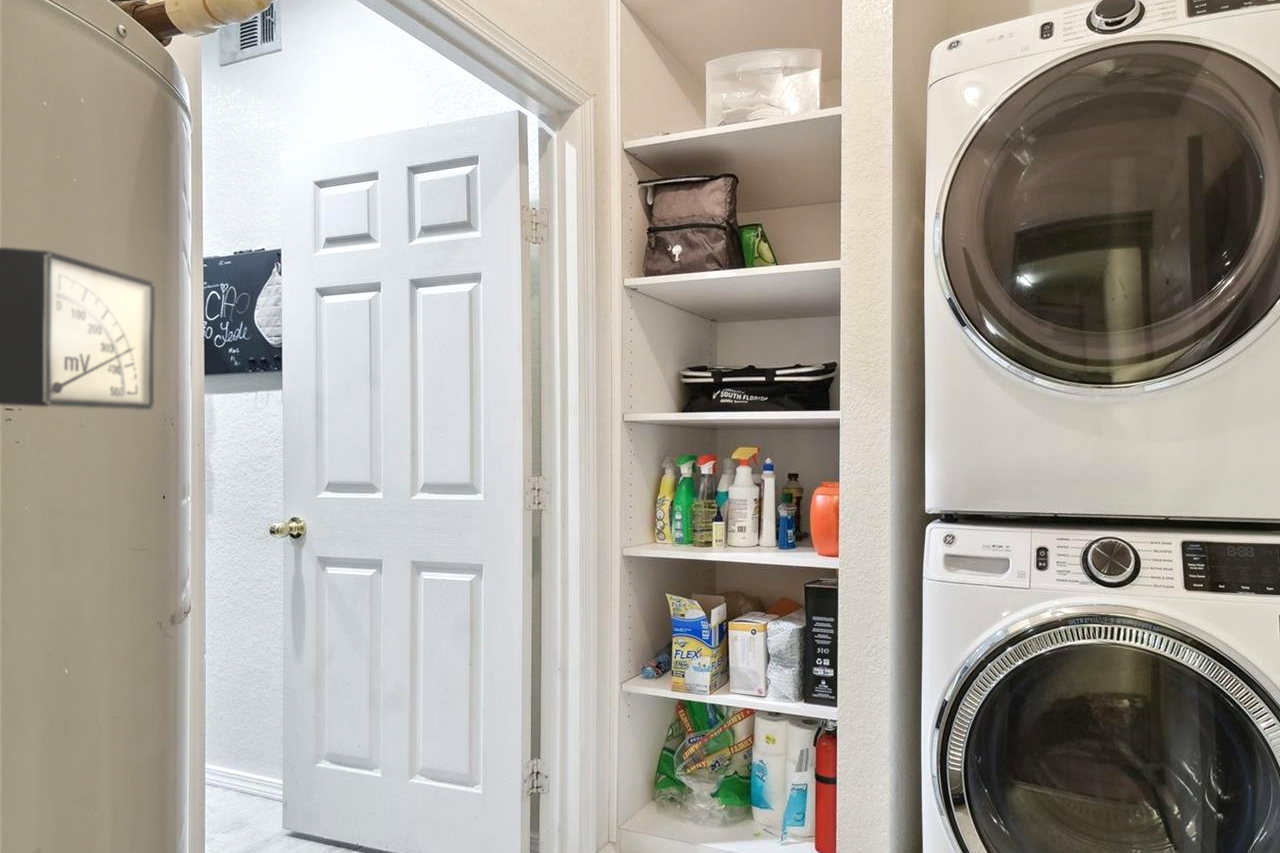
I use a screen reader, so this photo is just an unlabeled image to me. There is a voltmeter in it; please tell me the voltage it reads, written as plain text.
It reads 350 mV
